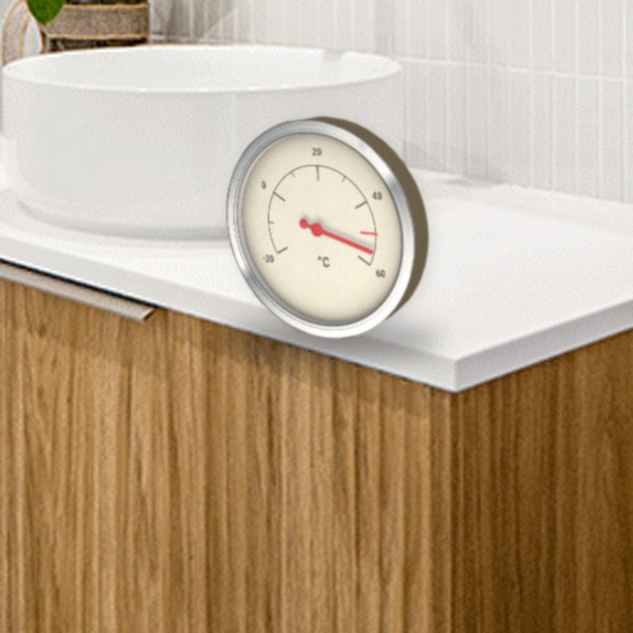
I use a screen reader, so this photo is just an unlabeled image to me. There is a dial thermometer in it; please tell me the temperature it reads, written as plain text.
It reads 55 °C
